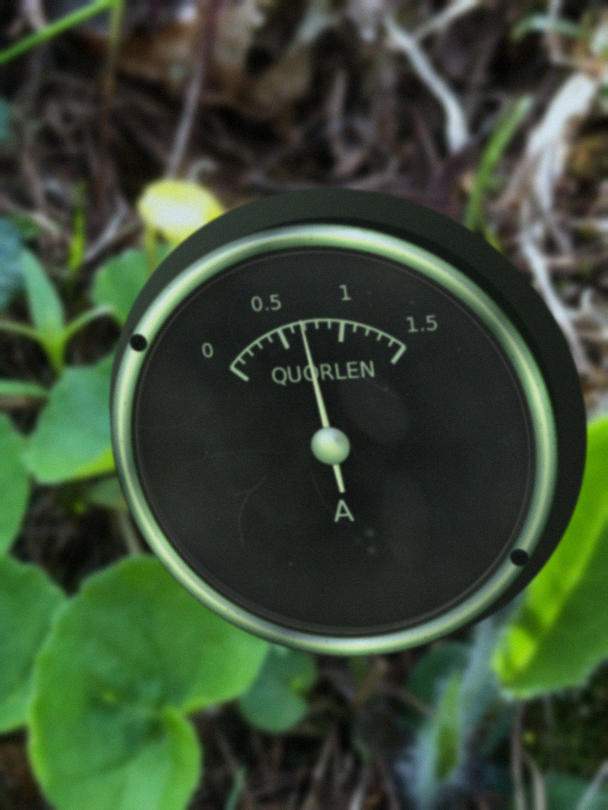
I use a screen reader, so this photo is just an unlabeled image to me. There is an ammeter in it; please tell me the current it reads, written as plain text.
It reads 0.7 A
